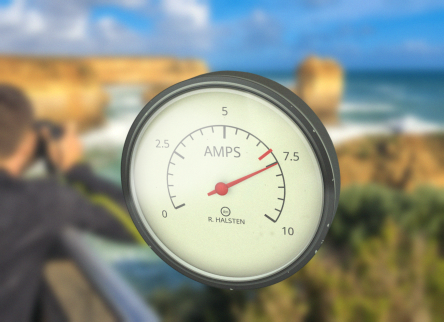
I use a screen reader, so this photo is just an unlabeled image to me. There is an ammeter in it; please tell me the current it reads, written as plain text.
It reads 7.5 A
